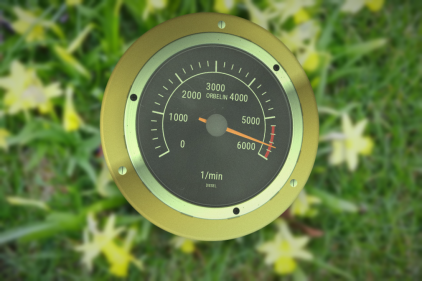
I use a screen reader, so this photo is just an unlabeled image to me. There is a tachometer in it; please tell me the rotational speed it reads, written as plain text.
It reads 5700 rpm
